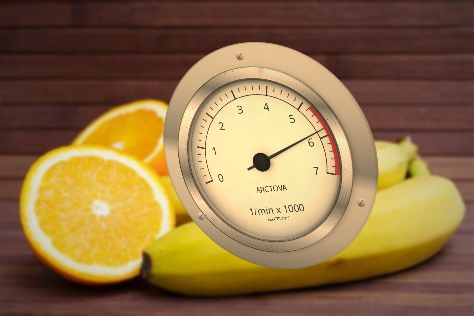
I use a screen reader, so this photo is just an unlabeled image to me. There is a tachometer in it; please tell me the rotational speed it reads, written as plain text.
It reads 5800 rpm
